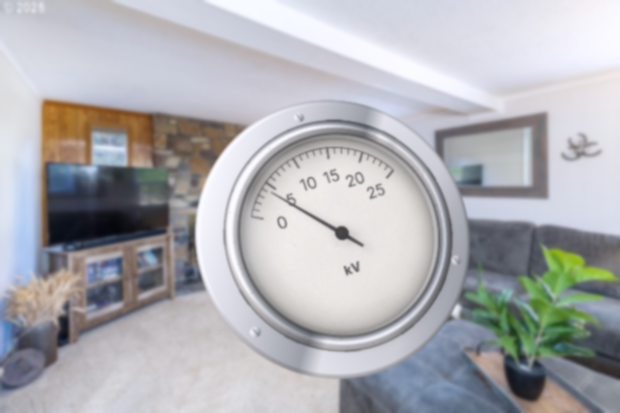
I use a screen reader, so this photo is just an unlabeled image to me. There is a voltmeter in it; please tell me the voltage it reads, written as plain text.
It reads 4 kV
